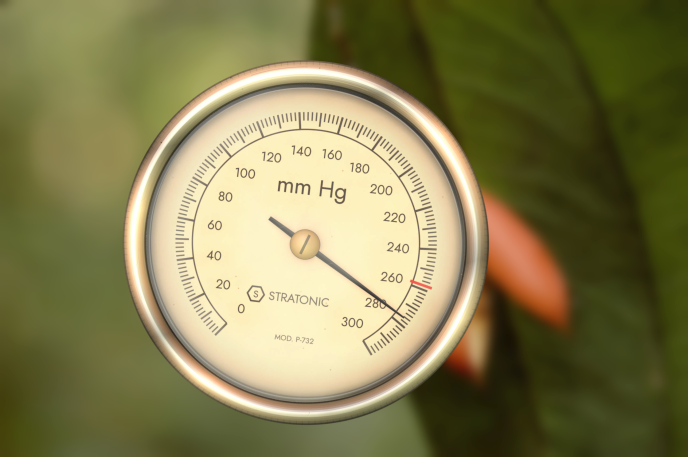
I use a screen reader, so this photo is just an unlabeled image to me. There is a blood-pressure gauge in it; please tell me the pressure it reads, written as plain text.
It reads 276 mmHg
